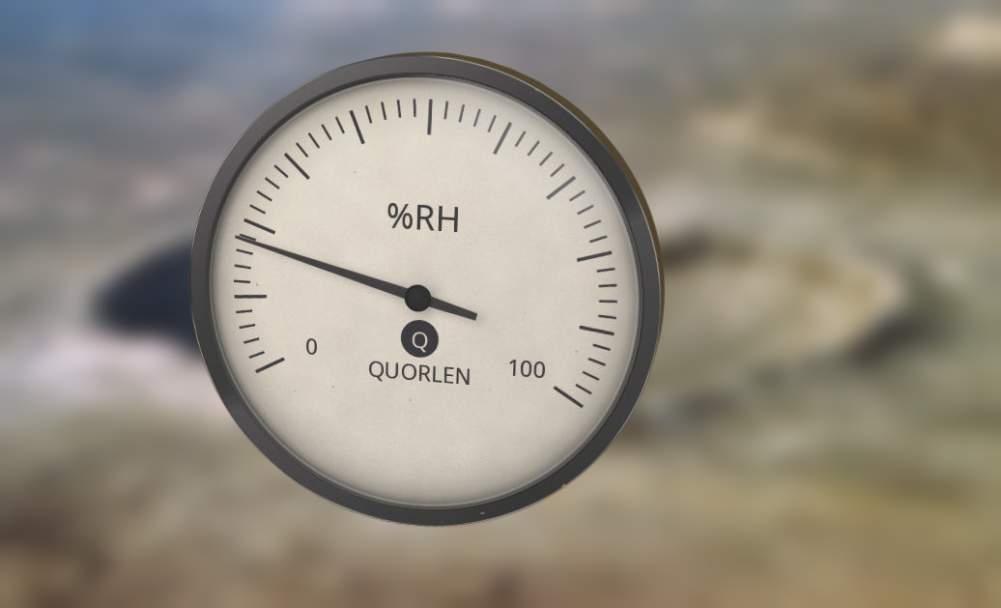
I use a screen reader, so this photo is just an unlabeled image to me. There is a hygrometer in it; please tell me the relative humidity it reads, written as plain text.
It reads 18 %
